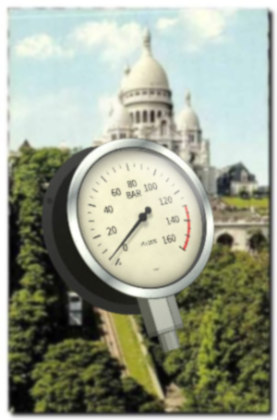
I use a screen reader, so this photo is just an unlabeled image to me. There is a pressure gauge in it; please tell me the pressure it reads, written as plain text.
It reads 5 bar
